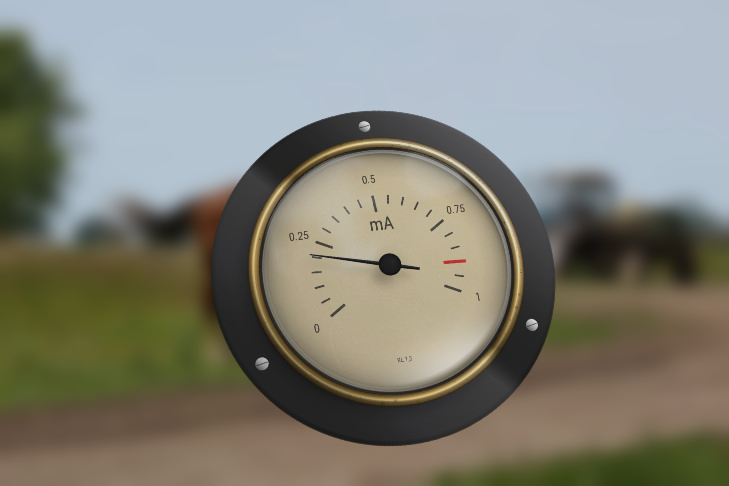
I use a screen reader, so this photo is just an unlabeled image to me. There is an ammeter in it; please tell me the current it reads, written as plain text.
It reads 0.2 mA
